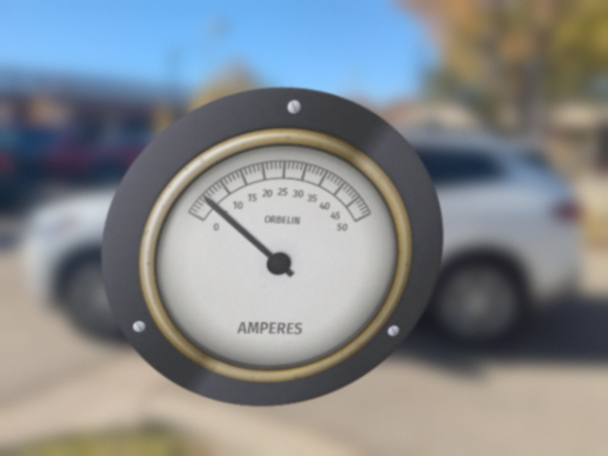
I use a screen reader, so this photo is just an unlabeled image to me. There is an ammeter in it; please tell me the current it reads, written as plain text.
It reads 5 A
